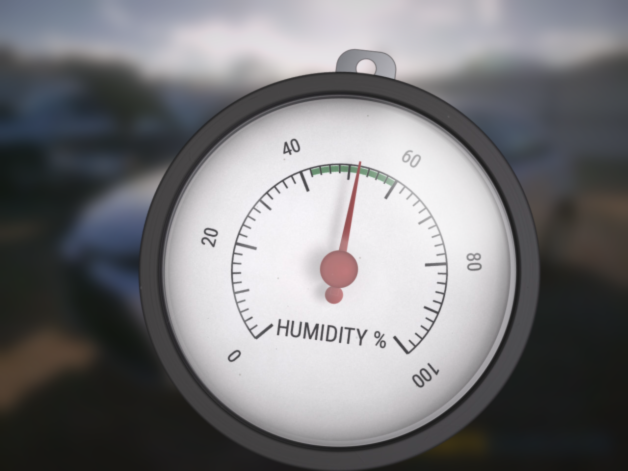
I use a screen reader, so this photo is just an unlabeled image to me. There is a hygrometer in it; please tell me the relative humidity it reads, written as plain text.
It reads 52 %
